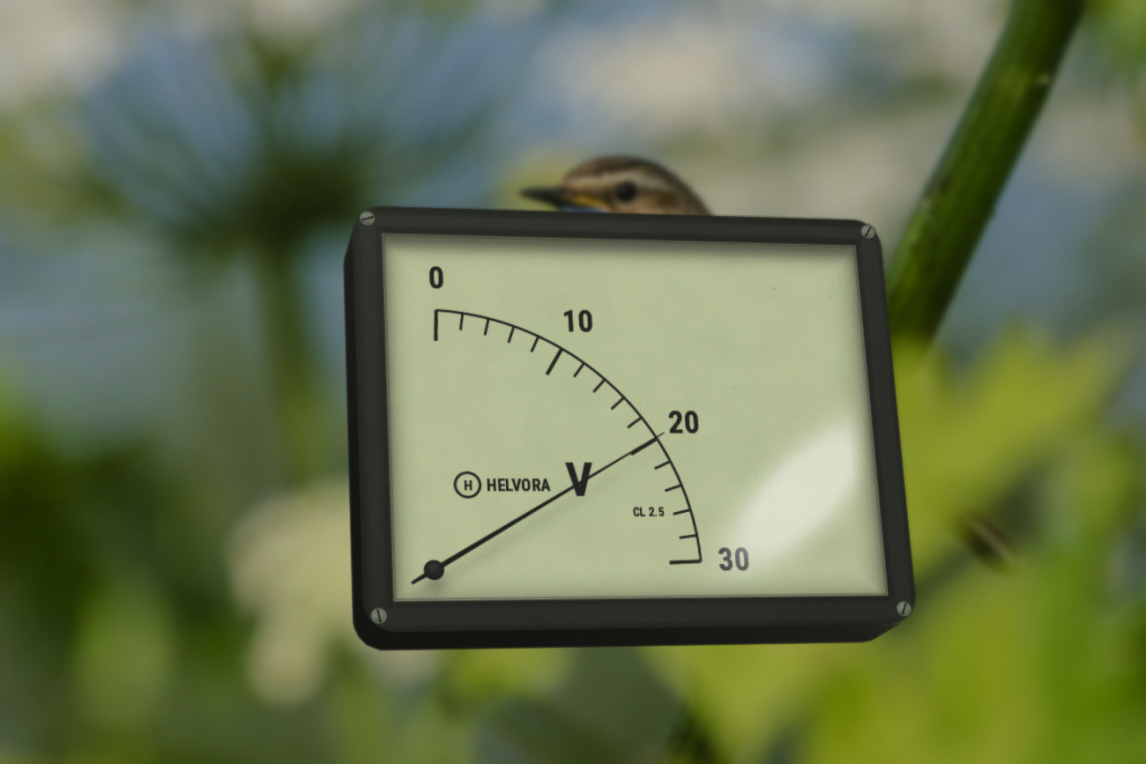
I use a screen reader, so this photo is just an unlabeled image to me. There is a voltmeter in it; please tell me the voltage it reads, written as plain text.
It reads 20 V
